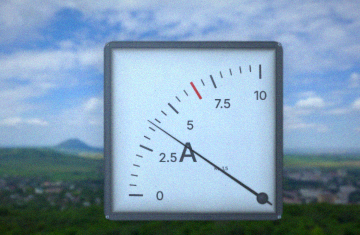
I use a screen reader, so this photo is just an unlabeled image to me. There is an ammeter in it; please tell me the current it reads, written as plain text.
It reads 3.75 A
